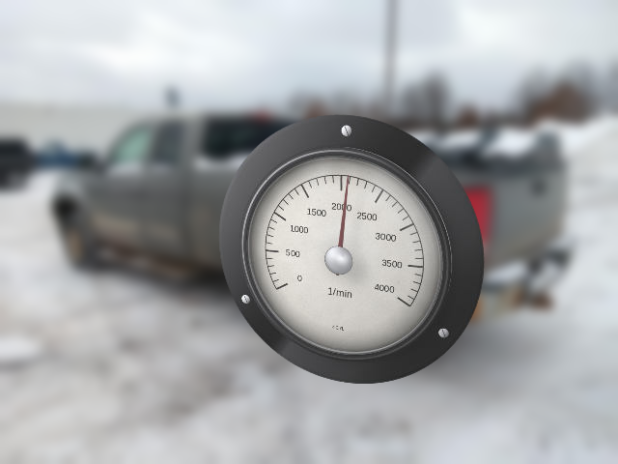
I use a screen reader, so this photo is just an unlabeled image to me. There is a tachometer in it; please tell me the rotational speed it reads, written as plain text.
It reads 2100 rpm
